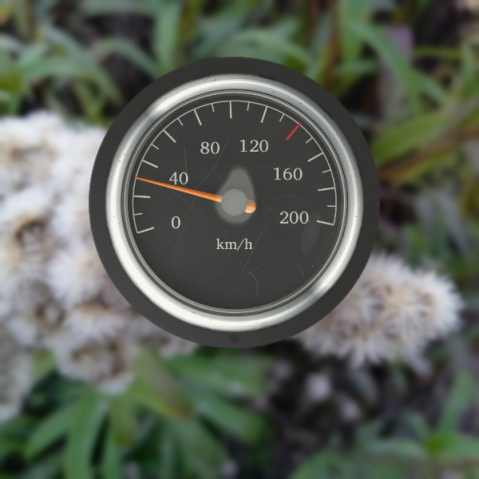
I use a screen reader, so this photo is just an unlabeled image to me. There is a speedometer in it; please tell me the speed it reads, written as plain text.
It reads 30 km/h
